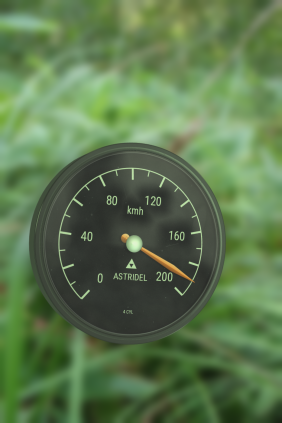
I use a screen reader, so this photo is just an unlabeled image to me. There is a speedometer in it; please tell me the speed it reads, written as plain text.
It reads 190 km/h
